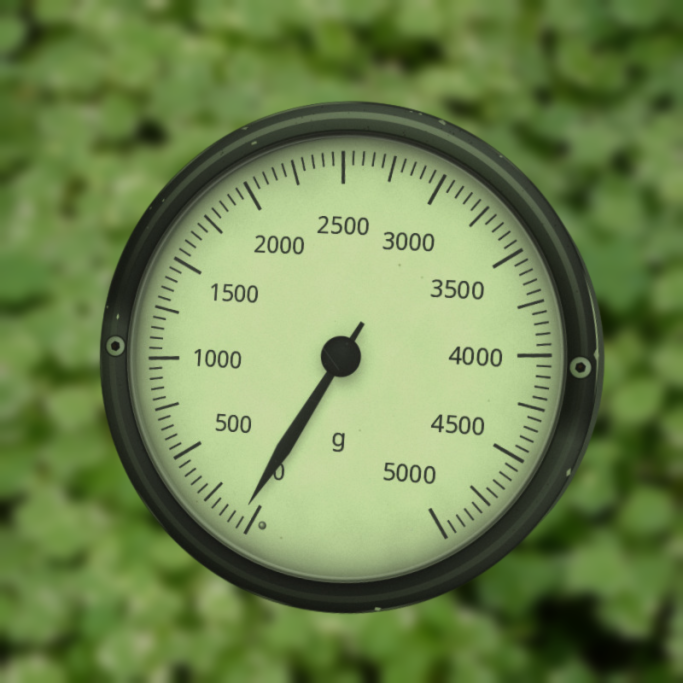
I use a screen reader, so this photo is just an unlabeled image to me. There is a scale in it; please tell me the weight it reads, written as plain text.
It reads 50 g
